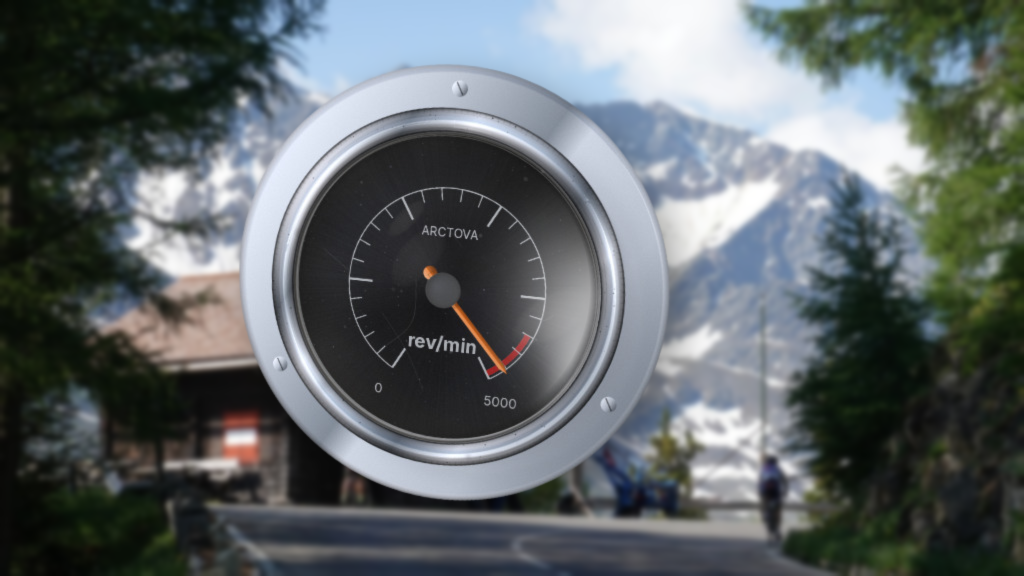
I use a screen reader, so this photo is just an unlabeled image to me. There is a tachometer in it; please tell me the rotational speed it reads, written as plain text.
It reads 4800 rpm
